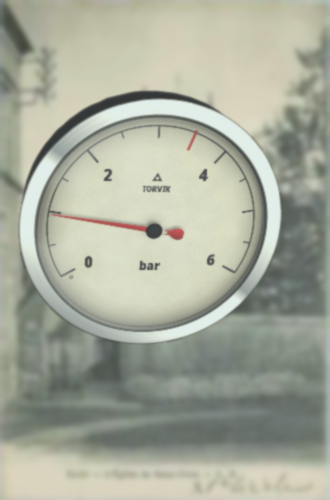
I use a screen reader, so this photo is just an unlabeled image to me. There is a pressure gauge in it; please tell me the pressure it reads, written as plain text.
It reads 1 bar
